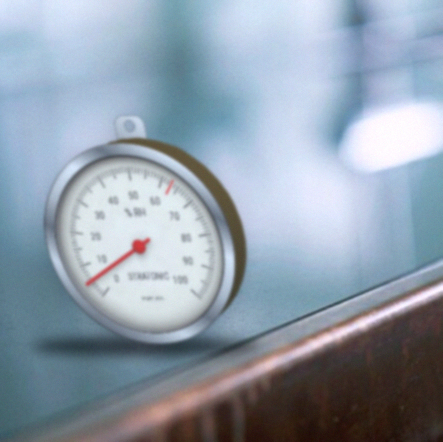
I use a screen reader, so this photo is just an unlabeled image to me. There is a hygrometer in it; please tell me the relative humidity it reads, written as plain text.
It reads 5 %
